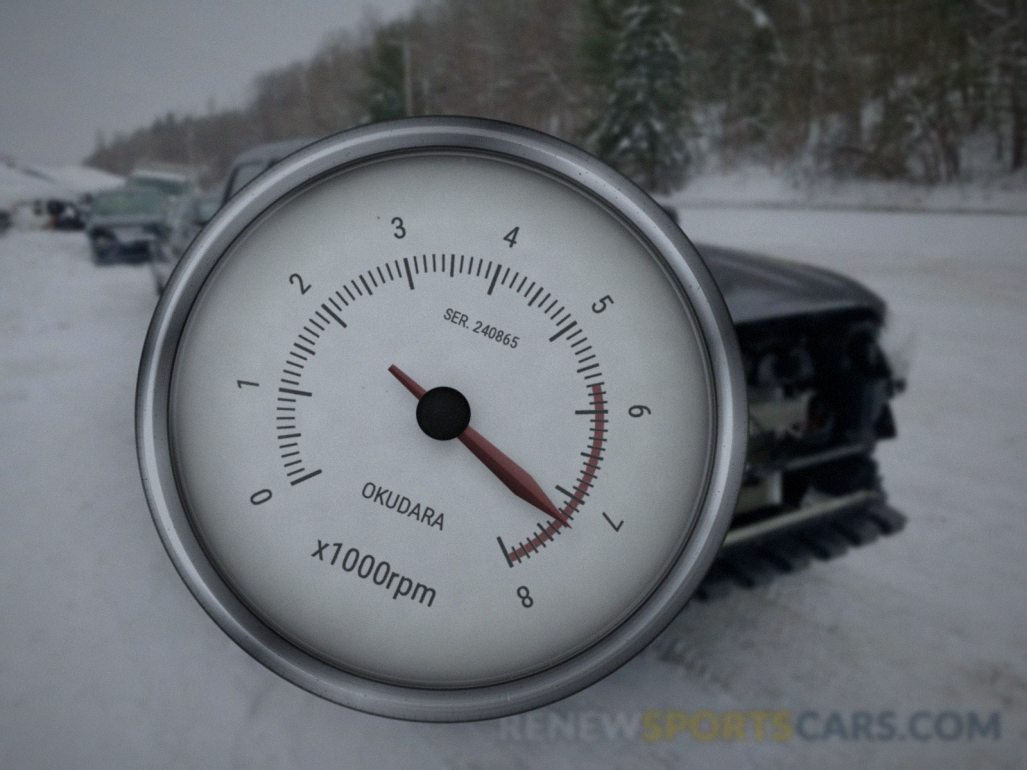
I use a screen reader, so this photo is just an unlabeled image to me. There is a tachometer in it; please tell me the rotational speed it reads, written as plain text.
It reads 7300 rpm
